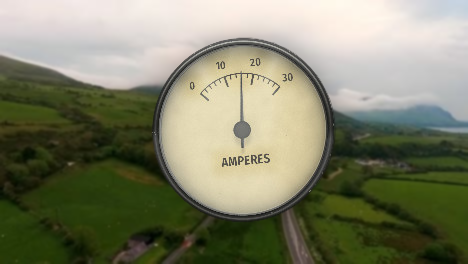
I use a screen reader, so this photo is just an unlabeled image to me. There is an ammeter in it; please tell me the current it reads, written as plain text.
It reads 16 A
